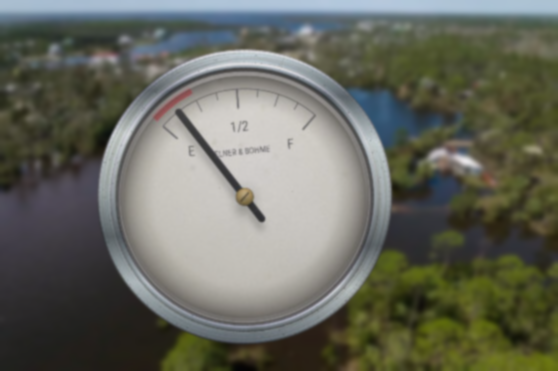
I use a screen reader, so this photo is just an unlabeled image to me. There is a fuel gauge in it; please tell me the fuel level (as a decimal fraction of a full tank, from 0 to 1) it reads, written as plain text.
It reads 0.125
